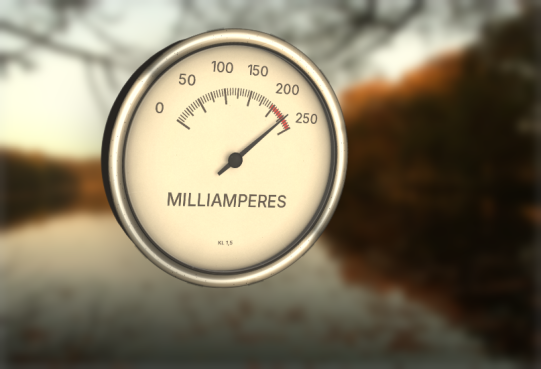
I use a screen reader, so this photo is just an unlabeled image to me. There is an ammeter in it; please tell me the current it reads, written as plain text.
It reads 225 mA
